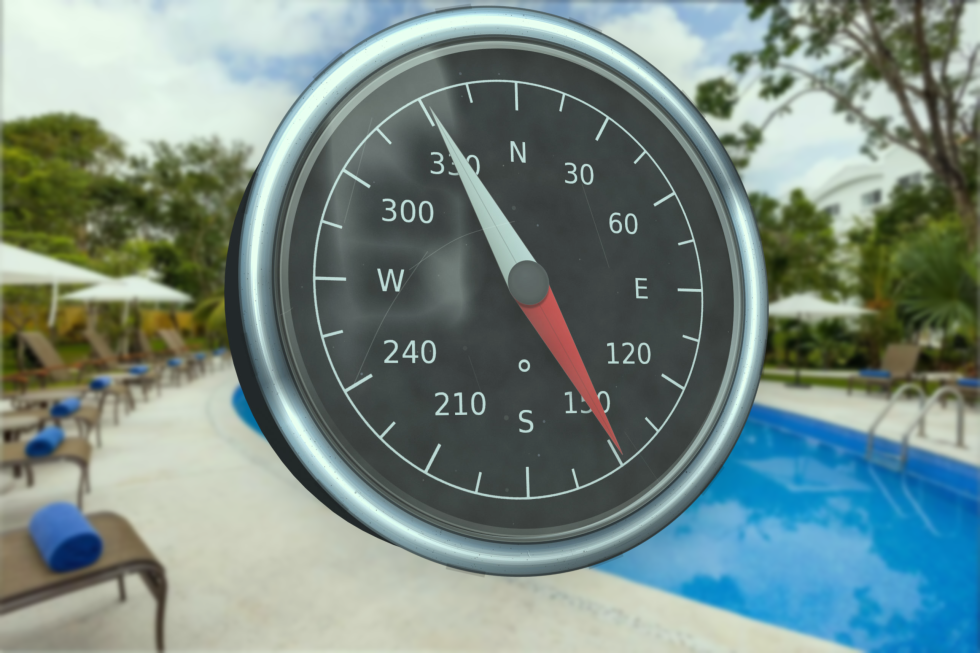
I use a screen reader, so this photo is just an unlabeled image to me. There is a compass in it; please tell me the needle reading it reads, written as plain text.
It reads 150 °
